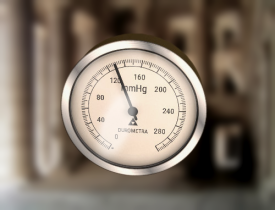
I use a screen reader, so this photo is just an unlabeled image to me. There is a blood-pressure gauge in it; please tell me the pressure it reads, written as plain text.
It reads 130 mmHg
